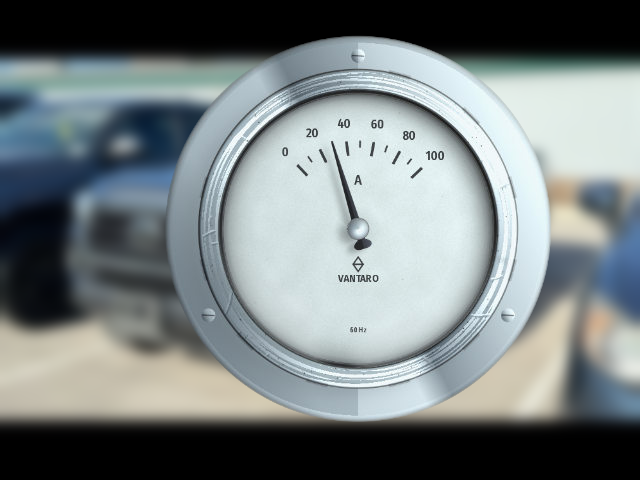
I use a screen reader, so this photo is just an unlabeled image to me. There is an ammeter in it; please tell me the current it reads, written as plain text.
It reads 30 A
